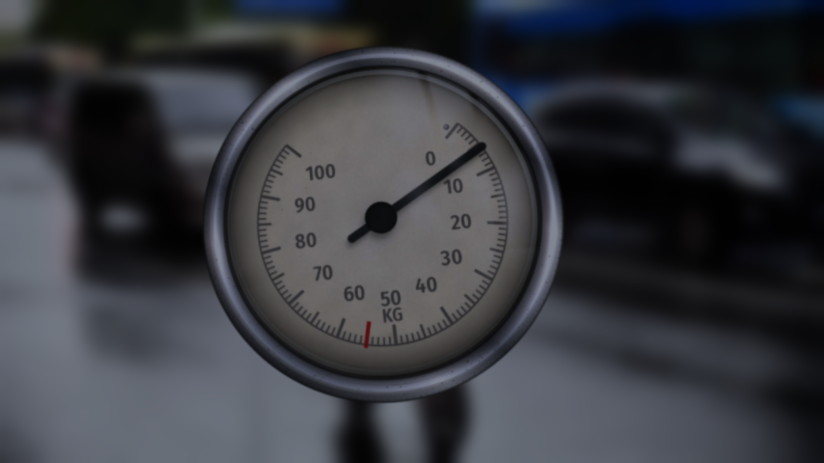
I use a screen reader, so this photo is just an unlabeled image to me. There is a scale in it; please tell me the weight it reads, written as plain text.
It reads 6 kg
